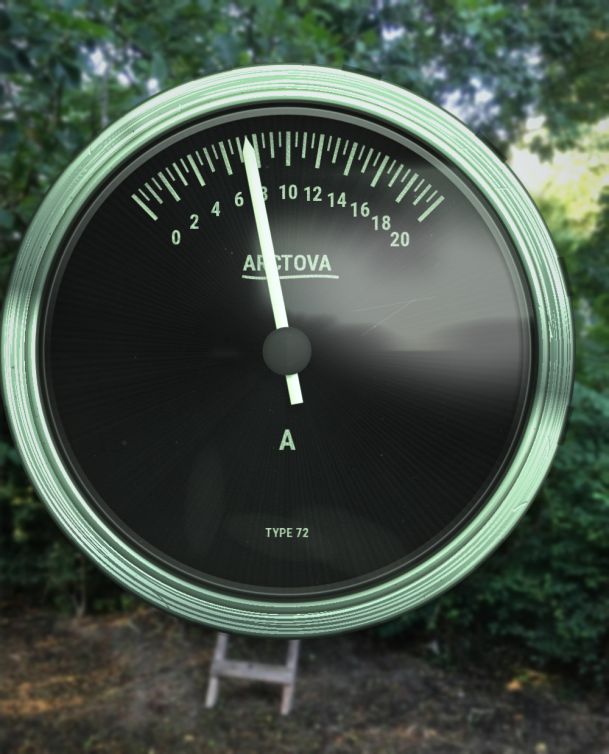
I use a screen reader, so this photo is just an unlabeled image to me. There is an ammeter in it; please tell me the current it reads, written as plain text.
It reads 7.5 A
